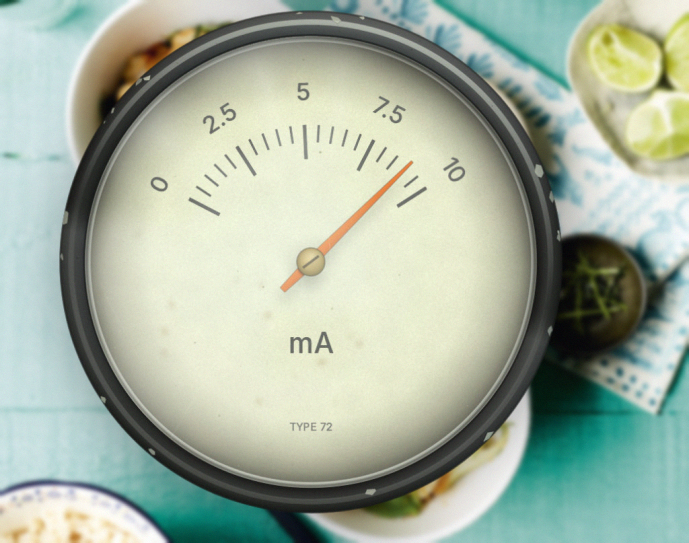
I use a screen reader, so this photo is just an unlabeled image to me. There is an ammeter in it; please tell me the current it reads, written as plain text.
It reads 9 mA
